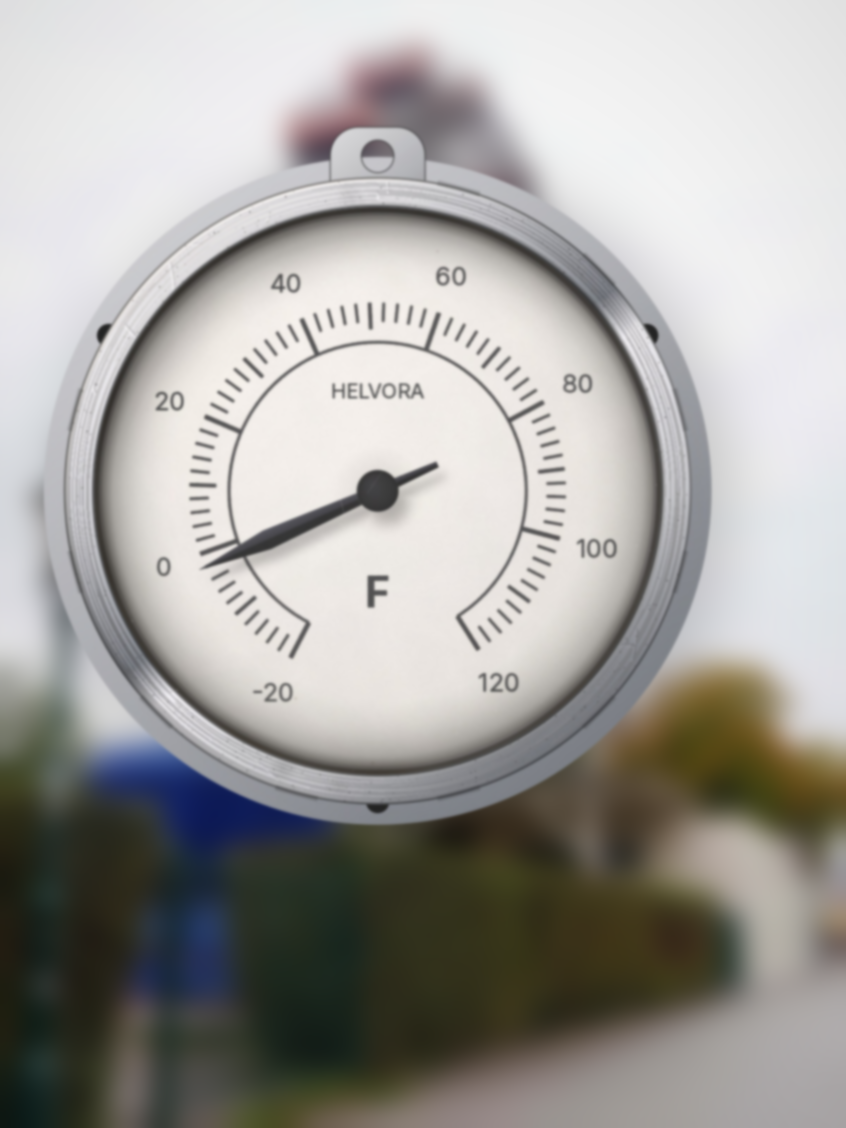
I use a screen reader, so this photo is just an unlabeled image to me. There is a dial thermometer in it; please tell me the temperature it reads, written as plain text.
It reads -2 °F
